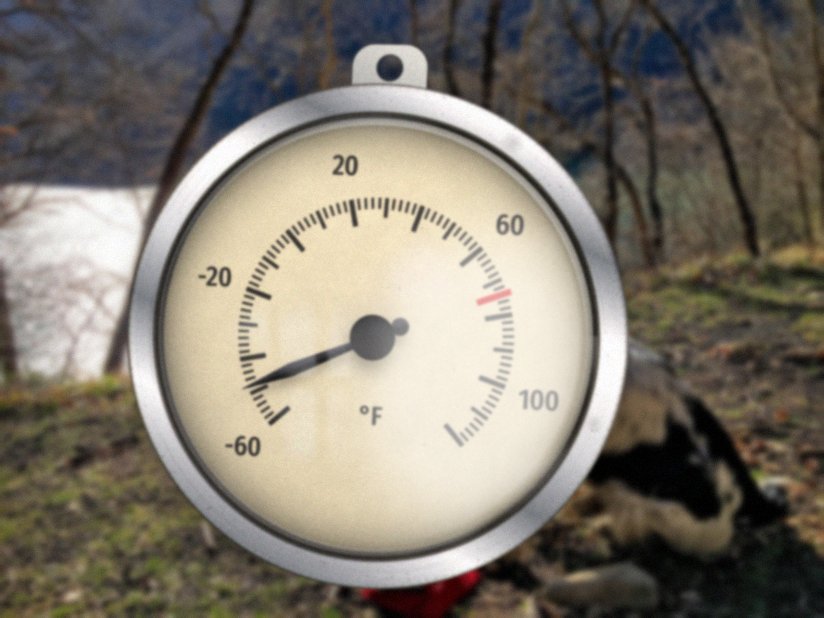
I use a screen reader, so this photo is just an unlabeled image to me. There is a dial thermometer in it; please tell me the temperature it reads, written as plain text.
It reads -48 °F
